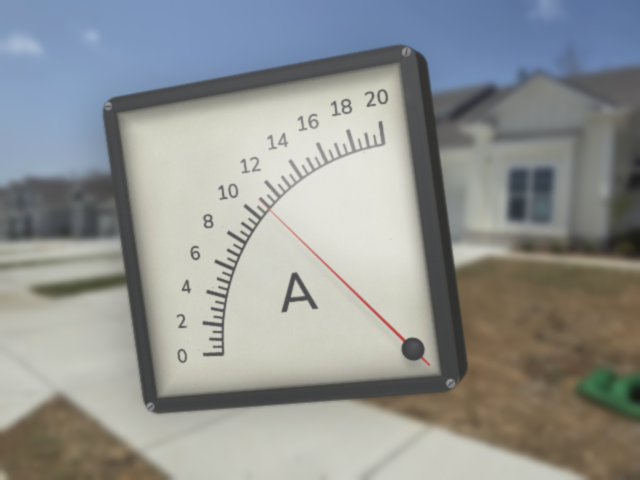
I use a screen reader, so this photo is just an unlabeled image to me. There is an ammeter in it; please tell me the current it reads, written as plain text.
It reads 11 A
